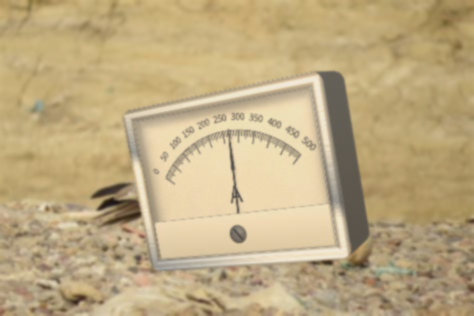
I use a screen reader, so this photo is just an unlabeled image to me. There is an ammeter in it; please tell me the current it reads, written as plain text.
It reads 275 A
